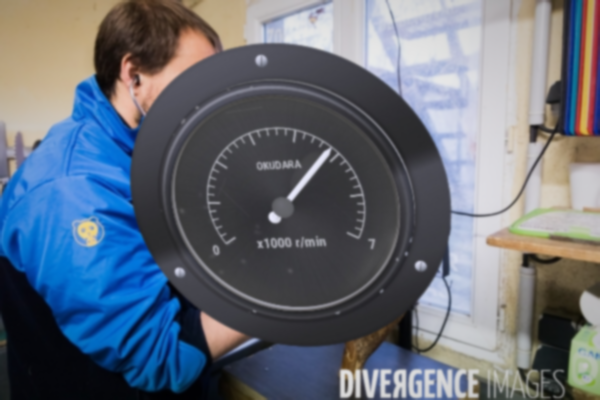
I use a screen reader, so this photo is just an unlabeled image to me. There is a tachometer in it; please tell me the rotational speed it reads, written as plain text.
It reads 4800 rpm
